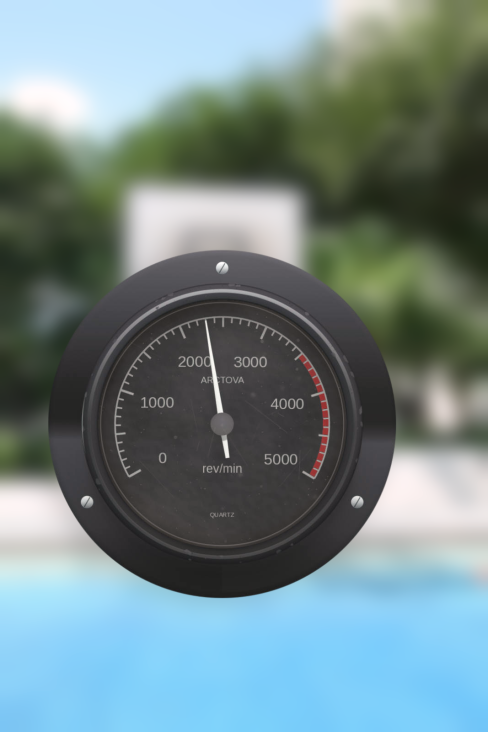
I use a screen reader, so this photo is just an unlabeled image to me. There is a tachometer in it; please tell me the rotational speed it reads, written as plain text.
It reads 2300 rpm
